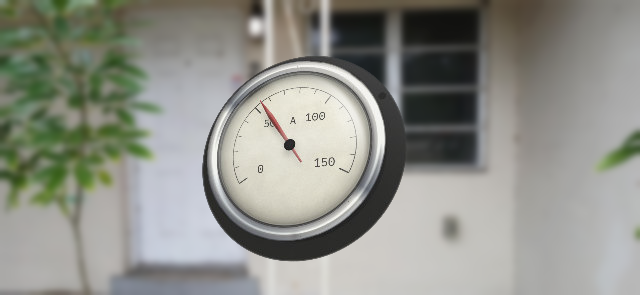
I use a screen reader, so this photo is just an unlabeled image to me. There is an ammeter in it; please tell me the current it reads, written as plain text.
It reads 55 A
